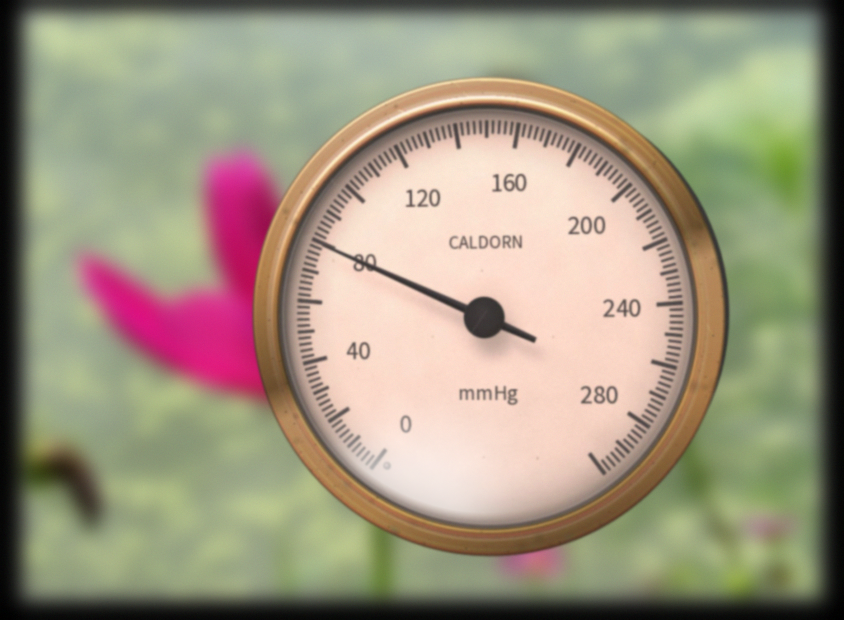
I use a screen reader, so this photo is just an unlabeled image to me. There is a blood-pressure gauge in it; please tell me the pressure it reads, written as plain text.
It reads 80 mmHg
